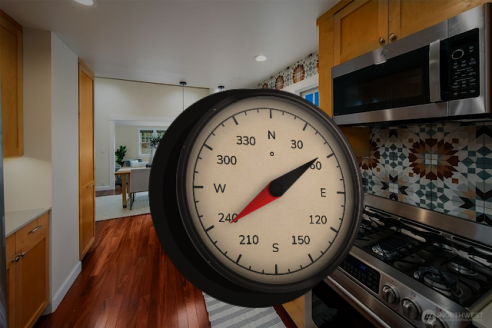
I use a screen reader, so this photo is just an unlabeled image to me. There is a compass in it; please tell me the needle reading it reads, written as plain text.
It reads 235 °
